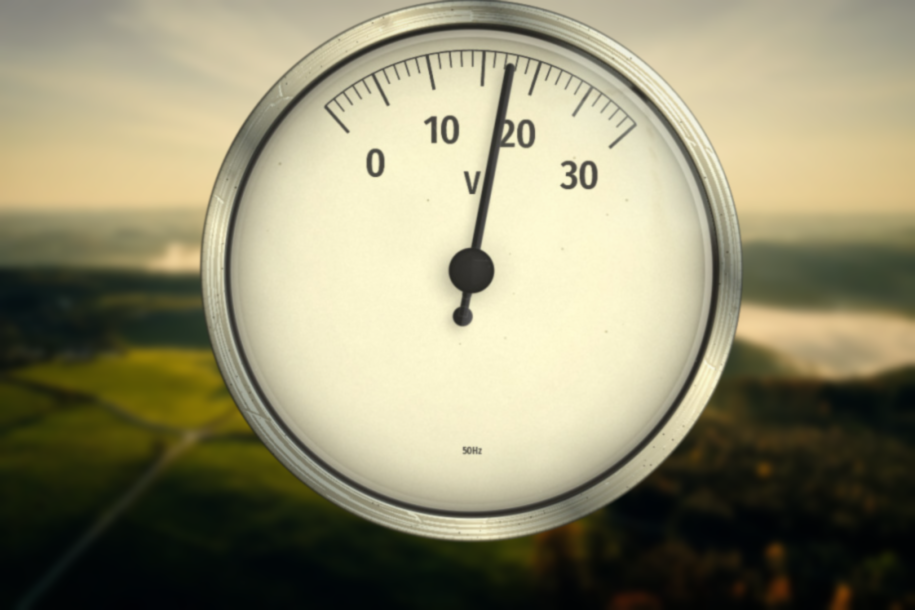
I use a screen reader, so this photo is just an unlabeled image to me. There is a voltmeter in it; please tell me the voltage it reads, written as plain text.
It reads 17.5 V
